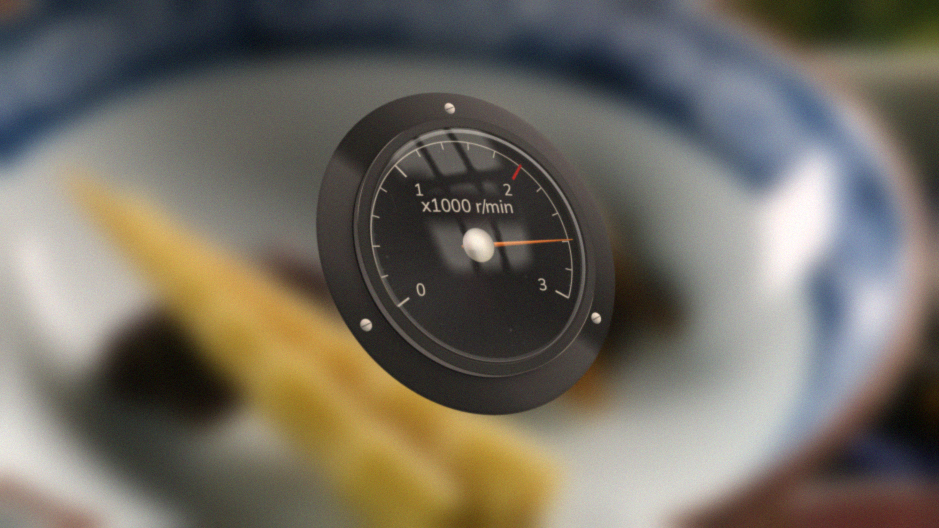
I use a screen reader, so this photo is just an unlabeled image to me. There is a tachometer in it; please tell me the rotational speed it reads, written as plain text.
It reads 2600 rpm
